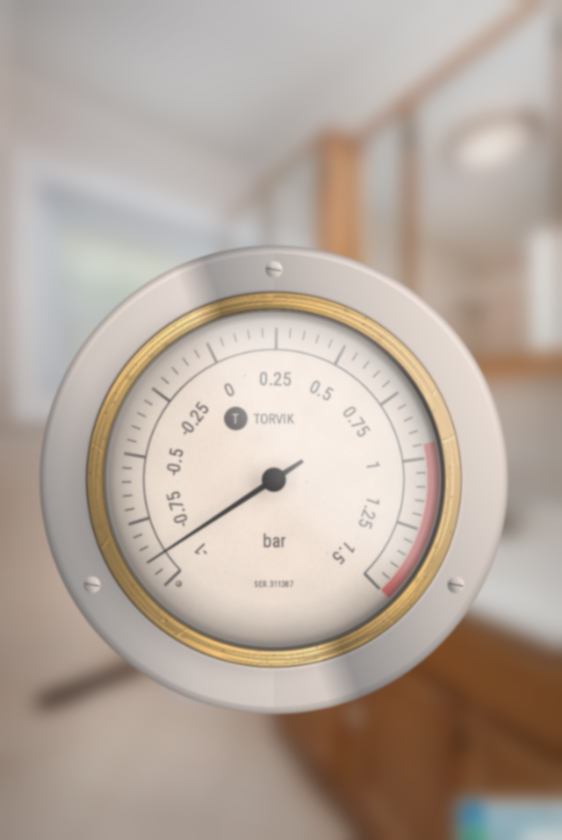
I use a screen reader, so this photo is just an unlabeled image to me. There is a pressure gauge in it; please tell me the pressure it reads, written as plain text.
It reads -0.9 bar
